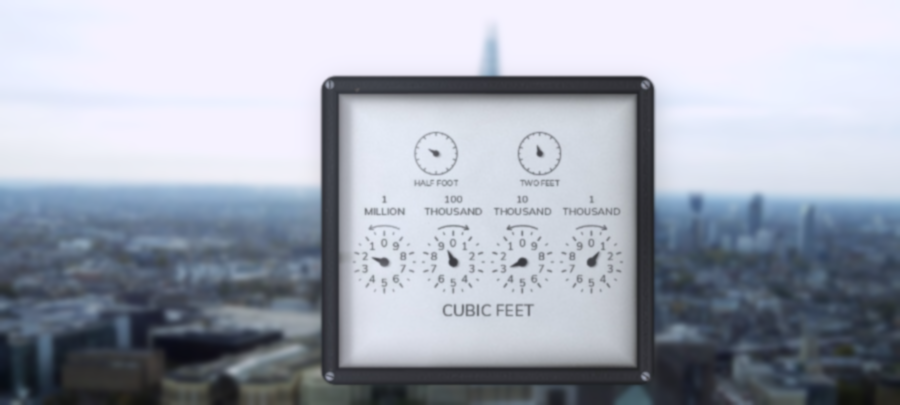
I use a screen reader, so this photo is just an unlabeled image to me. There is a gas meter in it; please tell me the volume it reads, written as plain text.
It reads 193100 ft³
